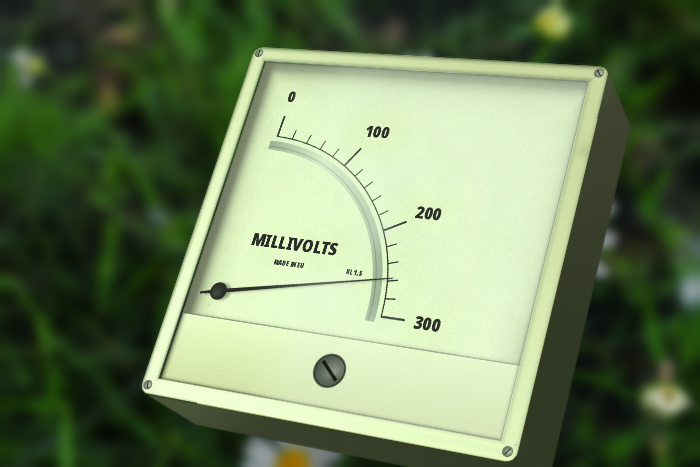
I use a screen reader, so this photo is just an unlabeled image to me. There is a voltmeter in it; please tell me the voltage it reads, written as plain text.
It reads 260 mV
